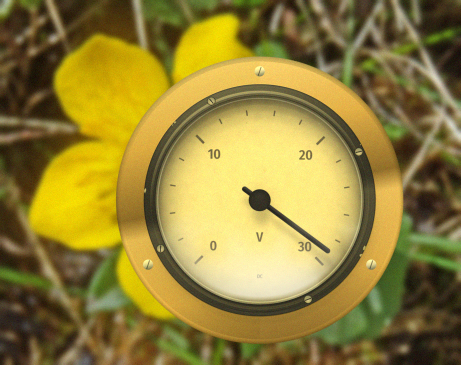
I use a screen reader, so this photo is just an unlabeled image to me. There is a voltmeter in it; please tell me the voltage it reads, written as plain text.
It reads 29 V
